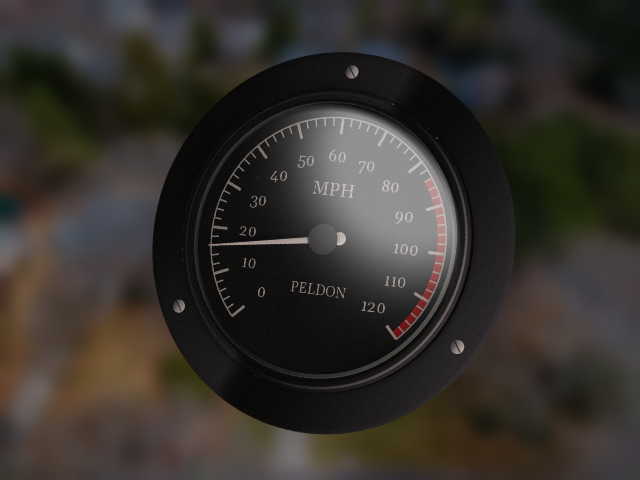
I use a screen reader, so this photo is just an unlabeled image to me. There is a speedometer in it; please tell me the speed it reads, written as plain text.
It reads 16 mph
